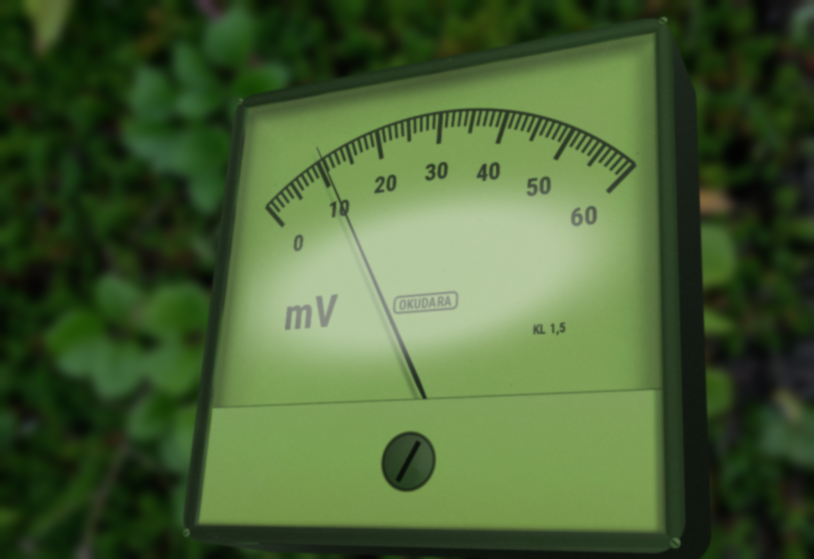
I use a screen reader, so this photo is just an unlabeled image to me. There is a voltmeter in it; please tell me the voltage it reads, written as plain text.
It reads 11 mV
